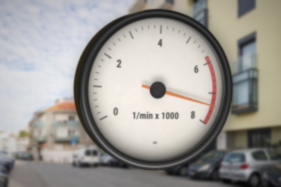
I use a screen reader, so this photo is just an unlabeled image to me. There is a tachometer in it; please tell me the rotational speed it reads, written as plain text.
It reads 7400 rpm
